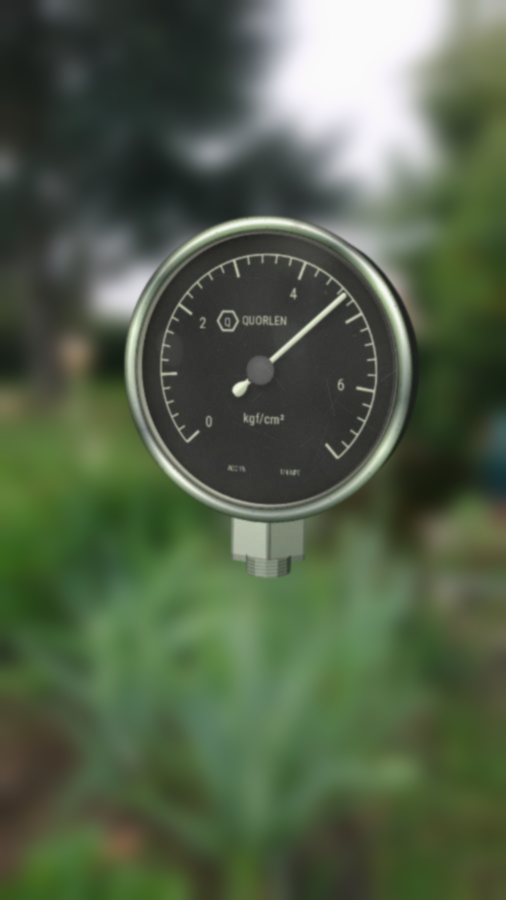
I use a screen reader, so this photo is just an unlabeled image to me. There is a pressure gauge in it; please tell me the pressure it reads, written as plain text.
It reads 4.7 kg/cm²
